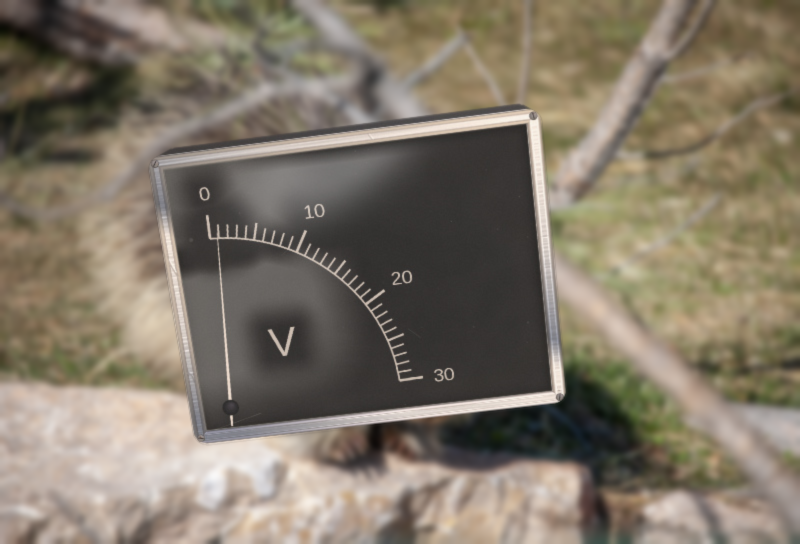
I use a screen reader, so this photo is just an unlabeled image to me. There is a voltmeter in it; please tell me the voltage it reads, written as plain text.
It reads 1 V
